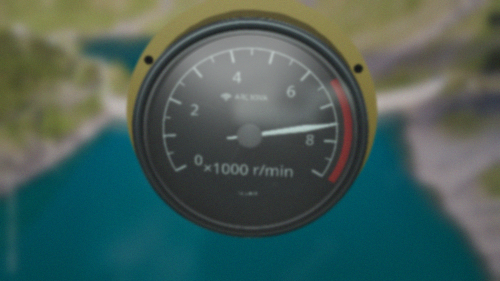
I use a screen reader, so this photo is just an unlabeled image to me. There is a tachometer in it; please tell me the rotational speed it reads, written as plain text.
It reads 7500 rpm
